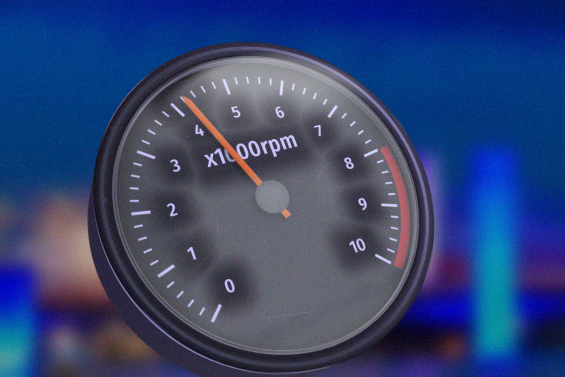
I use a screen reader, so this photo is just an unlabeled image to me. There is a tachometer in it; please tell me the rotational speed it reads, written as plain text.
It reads 4200 rpm
